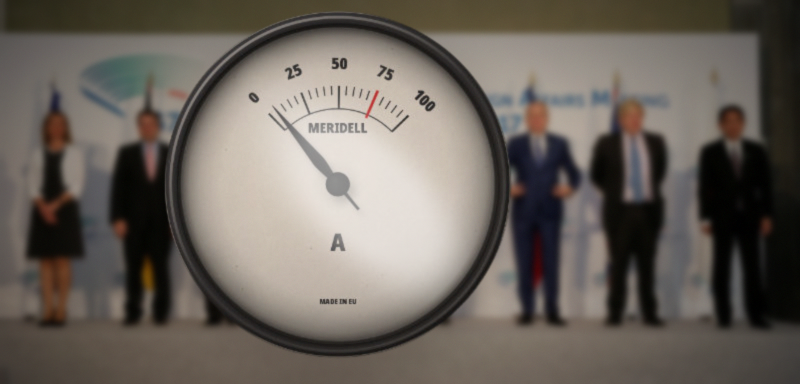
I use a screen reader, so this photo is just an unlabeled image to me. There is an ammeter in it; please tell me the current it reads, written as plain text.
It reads 5 A
